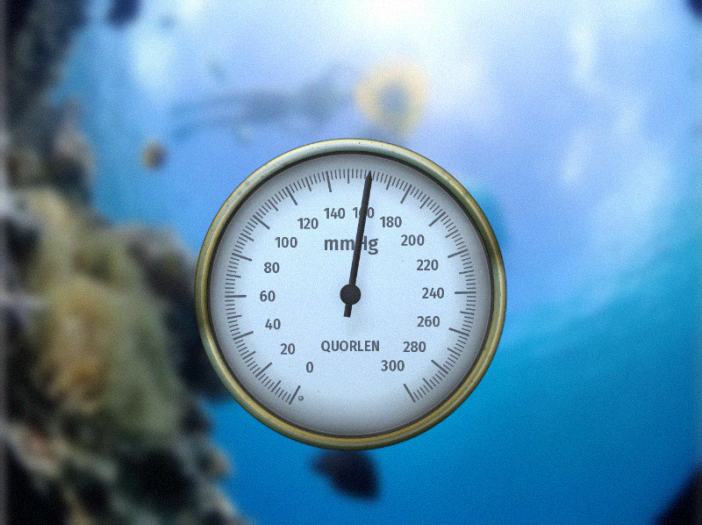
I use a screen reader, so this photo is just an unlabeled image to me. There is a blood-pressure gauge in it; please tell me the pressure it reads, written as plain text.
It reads 160 mmHg
